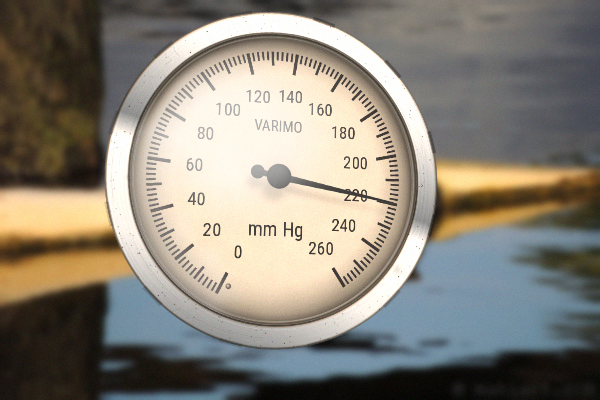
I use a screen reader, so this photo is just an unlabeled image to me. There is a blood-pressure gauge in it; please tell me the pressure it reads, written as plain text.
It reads 220 mmHg
